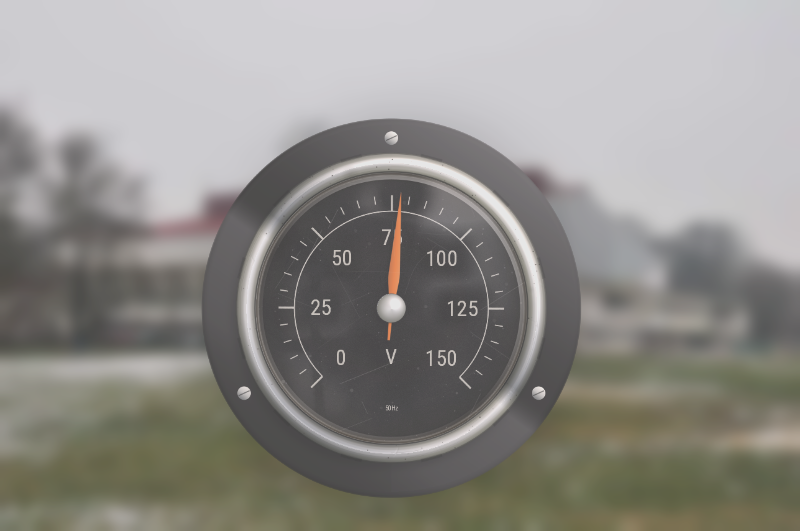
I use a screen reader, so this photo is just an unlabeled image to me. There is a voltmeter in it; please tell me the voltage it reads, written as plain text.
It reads 77.5 V
